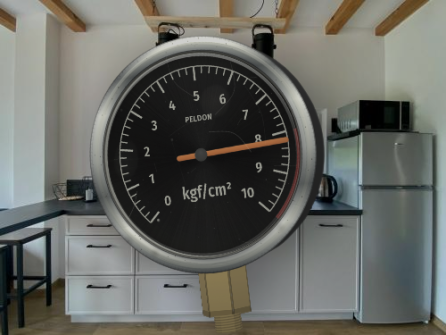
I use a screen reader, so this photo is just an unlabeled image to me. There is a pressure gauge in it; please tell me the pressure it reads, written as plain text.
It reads 8.2 kg/cm²
